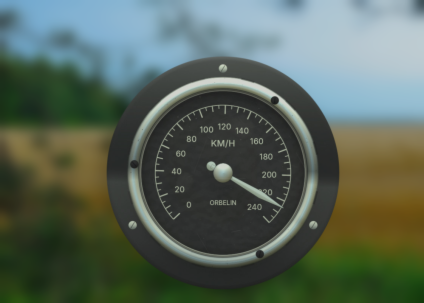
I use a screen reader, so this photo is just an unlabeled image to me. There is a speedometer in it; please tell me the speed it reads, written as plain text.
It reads 225 km/h
